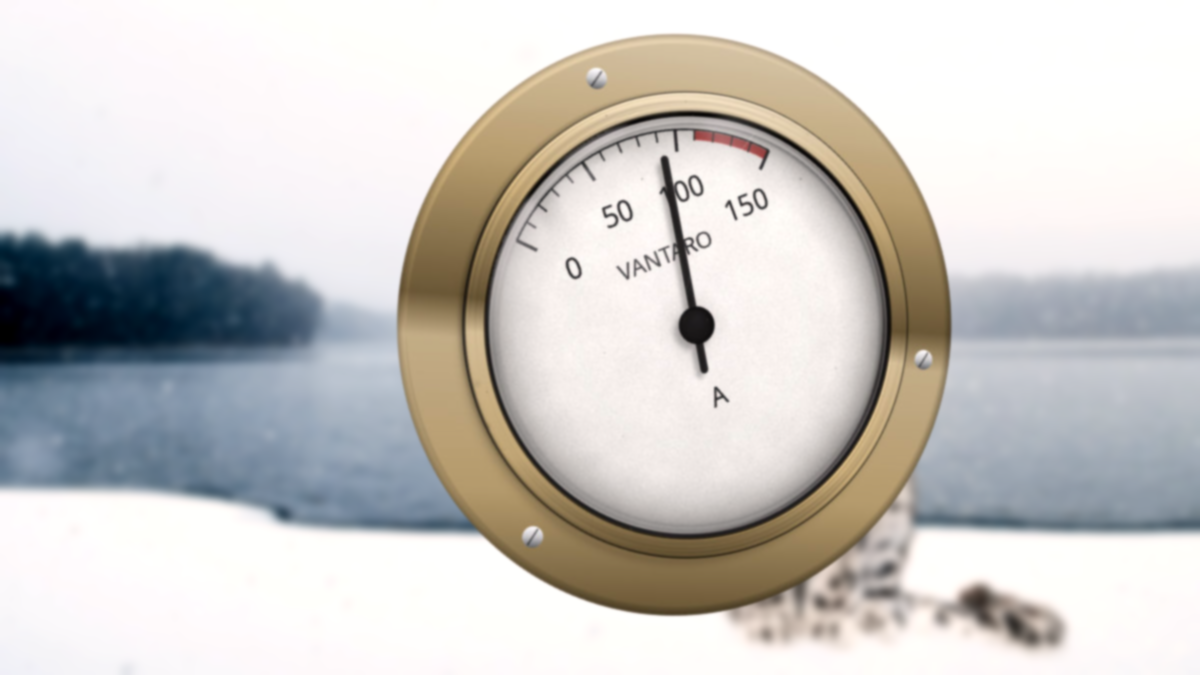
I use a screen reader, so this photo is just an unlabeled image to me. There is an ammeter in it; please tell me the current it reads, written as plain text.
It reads 90 A
